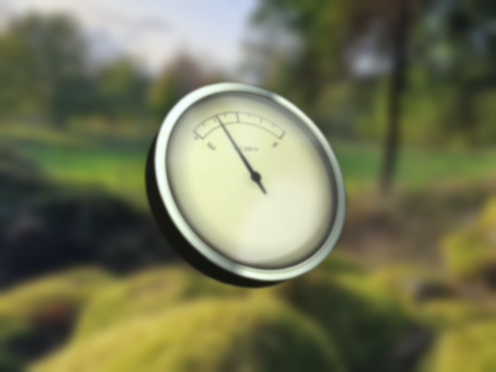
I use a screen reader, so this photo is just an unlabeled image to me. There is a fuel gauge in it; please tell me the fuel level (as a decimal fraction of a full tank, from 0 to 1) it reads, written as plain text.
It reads 0.25
